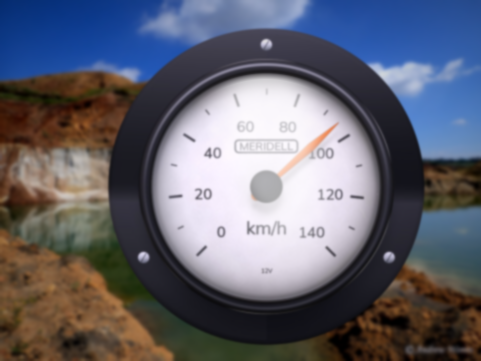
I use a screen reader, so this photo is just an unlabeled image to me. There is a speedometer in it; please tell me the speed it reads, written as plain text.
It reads 95 km/h
